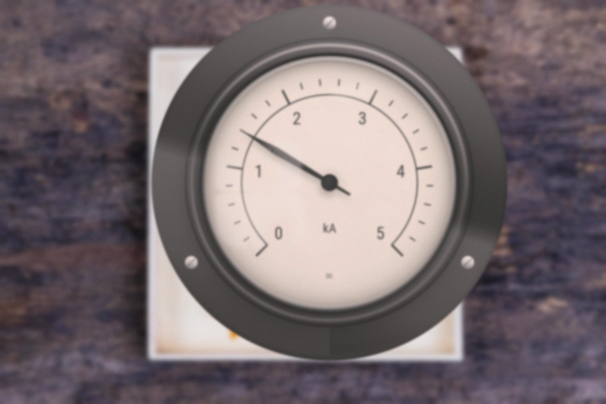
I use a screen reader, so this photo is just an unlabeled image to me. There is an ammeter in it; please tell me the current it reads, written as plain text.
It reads 1.4 kA
